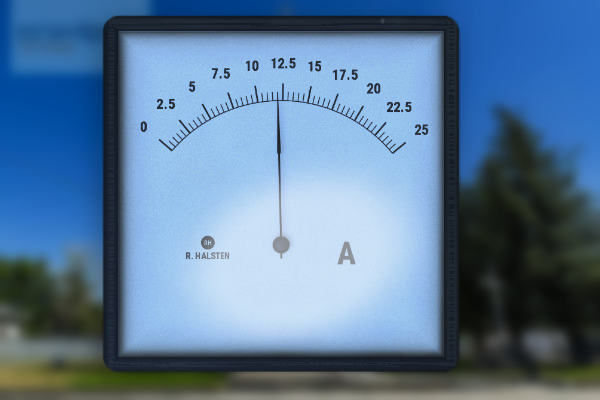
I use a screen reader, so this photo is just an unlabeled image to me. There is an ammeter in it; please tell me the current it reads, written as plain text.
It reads 12 A
